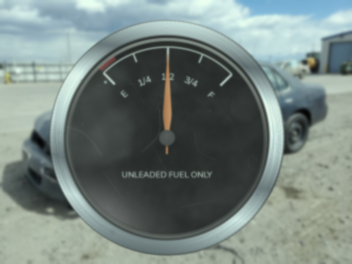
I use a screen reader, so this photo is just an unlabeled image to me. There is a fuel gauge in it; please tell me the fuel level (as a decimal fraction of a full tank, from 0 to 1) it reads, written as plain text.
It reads 0.5
